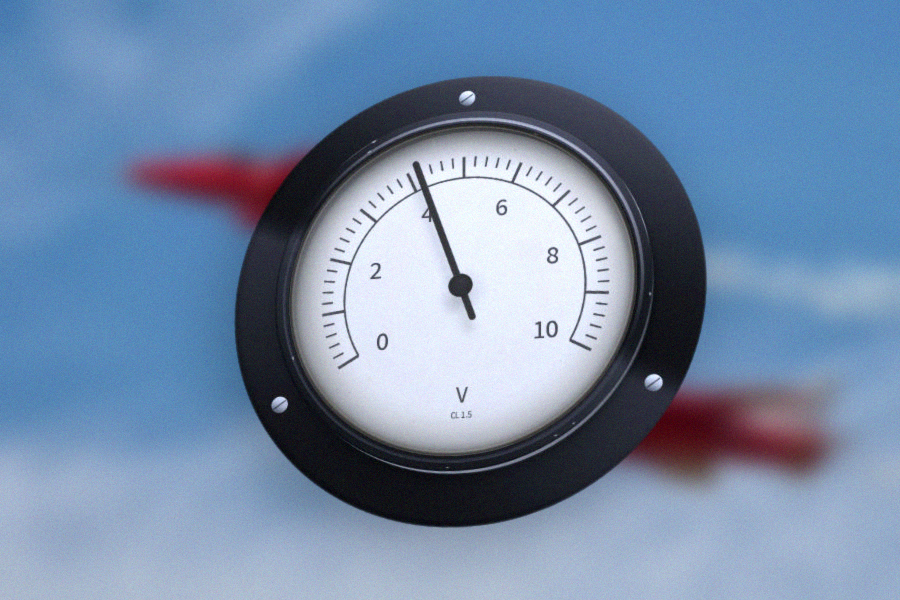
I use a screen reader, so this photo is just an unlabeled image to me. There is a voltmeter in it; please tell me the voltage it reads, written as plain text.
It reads 4.2 V
